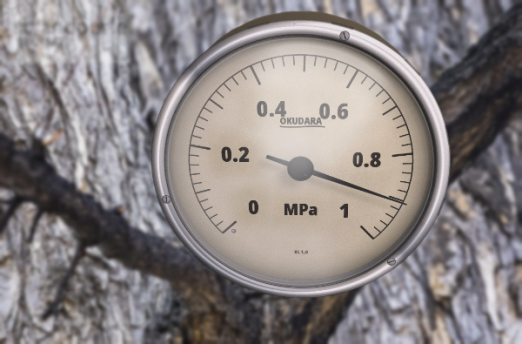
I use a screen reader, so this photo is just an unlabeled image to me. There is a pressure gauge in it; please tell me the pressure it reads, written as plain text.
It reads 0.9 MPa
